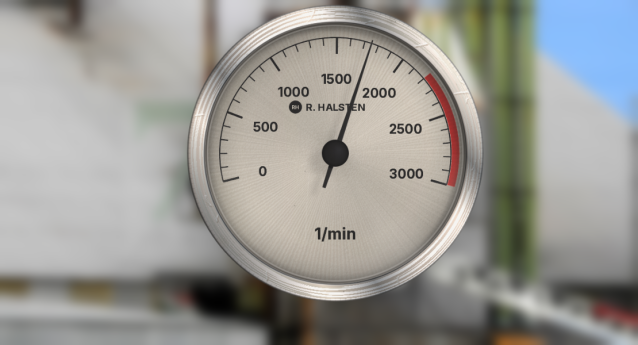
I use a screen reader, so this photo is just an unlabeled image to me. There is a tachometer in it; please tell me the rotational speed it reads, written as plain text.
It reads 1750 rpm
